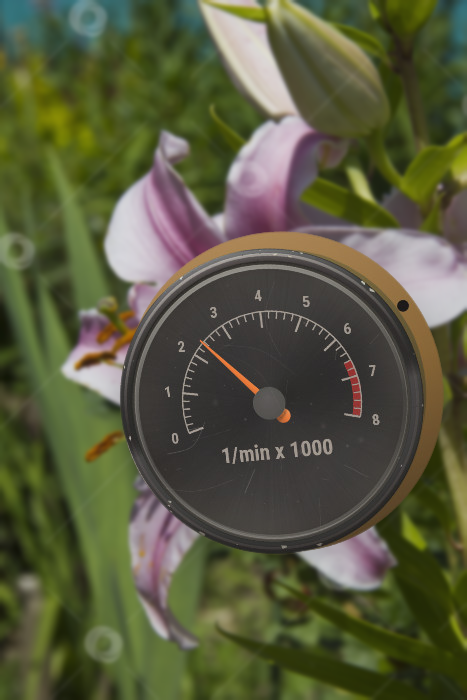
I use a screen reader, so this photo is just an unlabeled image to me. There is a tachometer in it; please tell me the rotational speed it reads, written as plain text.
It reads 2400 rpm
